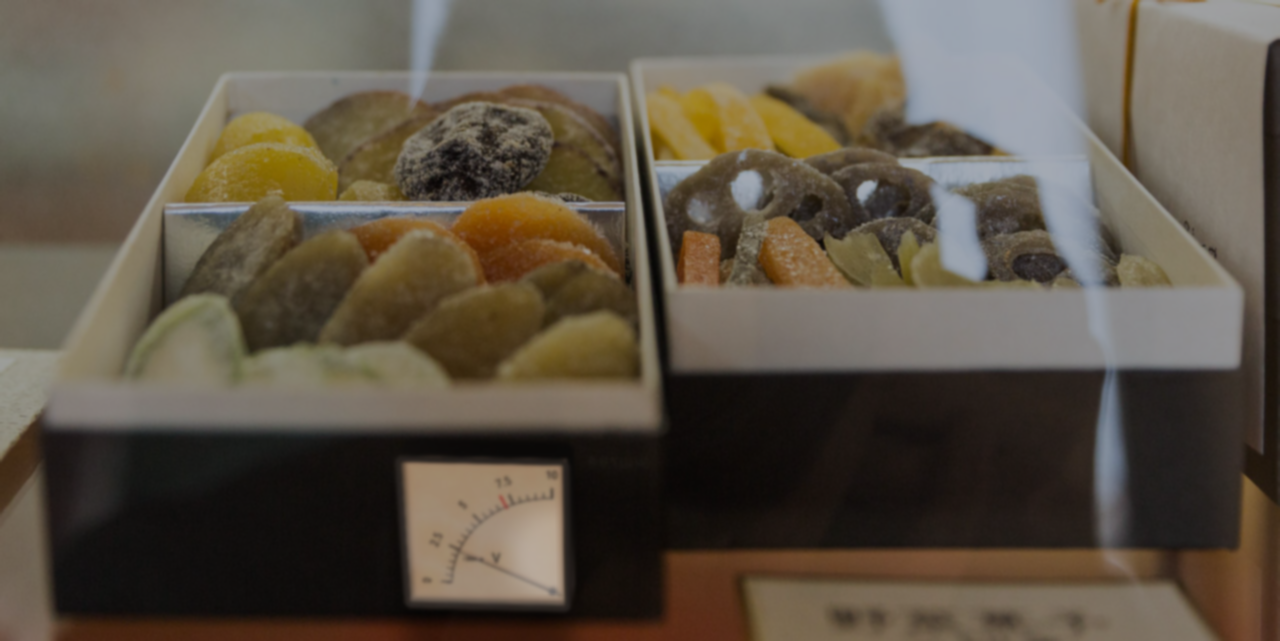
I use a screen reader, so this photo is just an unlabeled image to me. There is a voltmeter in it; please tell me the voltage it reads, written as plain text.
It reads 2.5 V
